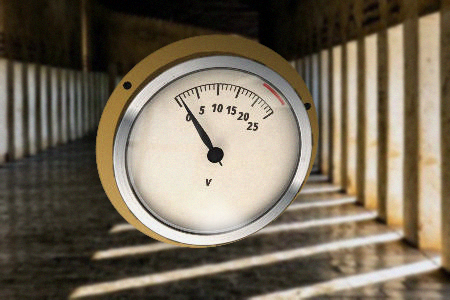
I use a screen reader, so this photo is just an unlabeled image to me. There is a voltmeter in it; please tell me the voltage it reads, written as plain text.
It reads 1 V
